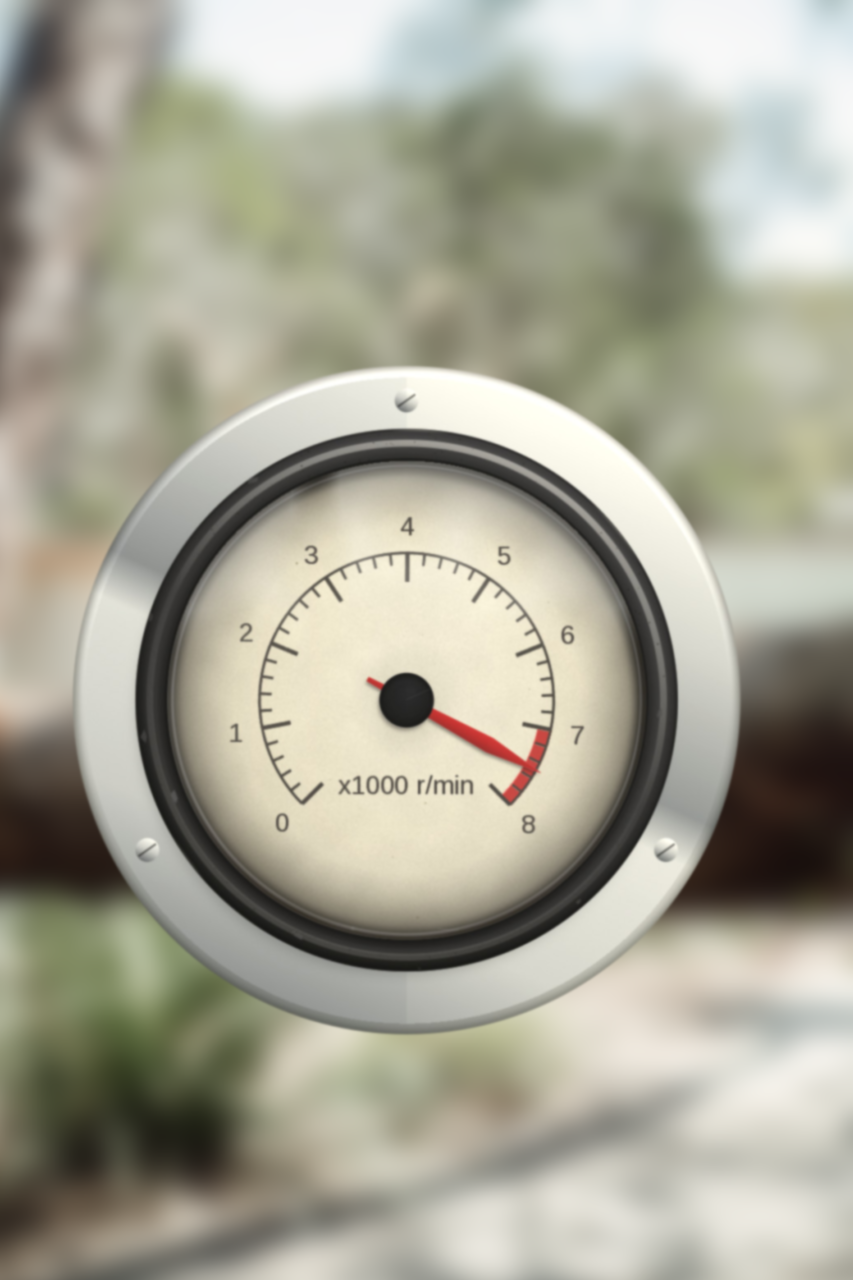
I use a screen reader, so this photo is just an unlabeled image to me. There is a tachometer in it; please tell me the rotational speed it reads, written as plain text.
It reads 7500 rpm
